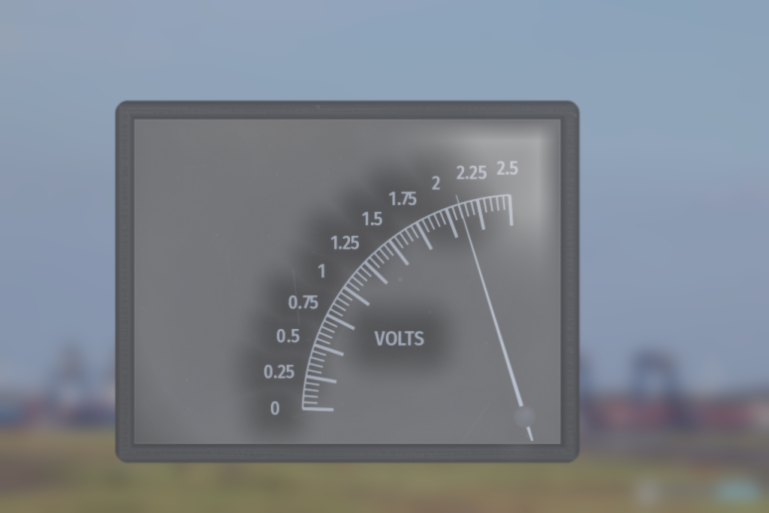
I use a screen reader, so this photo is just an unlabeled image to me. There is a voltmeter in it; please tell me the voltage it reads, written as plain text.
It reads 2.1 V
